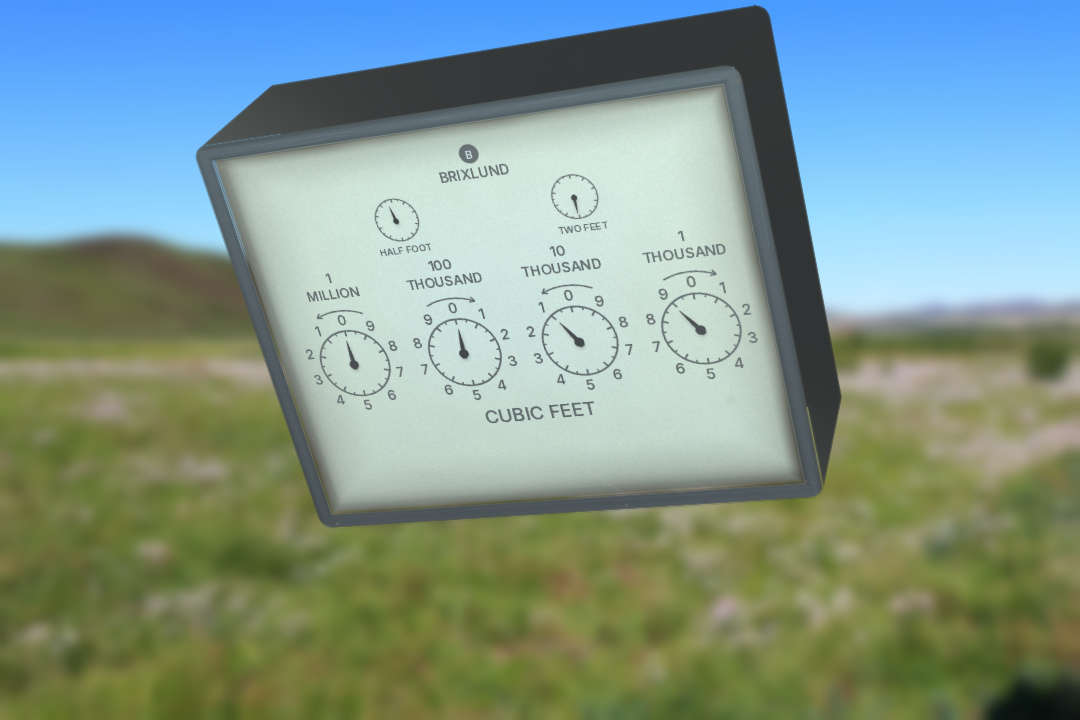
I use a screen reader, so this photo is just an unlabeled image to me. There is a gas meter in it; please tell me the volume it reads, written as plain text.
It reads 900 ft³
